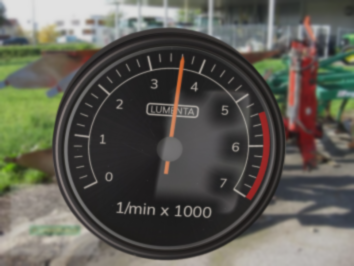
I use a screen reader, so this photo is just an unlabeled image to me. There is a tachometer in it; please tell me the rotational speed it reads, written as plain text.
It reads 3600 rpm
